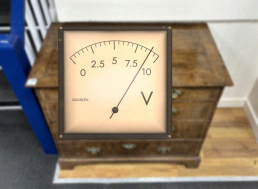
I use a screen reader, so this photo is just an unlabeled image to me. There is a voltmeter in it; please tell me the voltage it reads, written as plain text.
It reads 9 V
